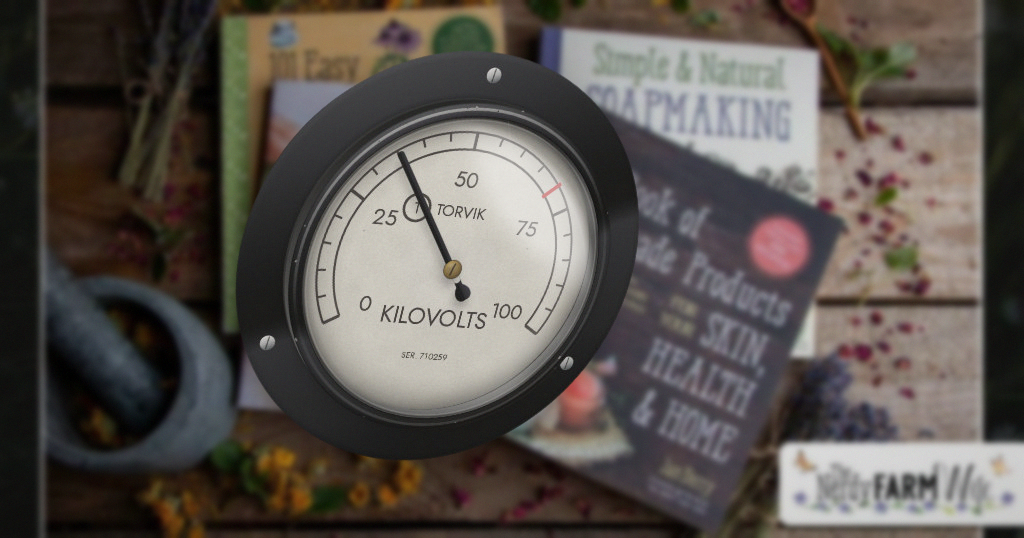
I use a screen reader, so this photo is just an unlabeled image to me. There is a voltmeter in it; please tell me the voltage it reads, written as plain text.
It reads 35 kV
